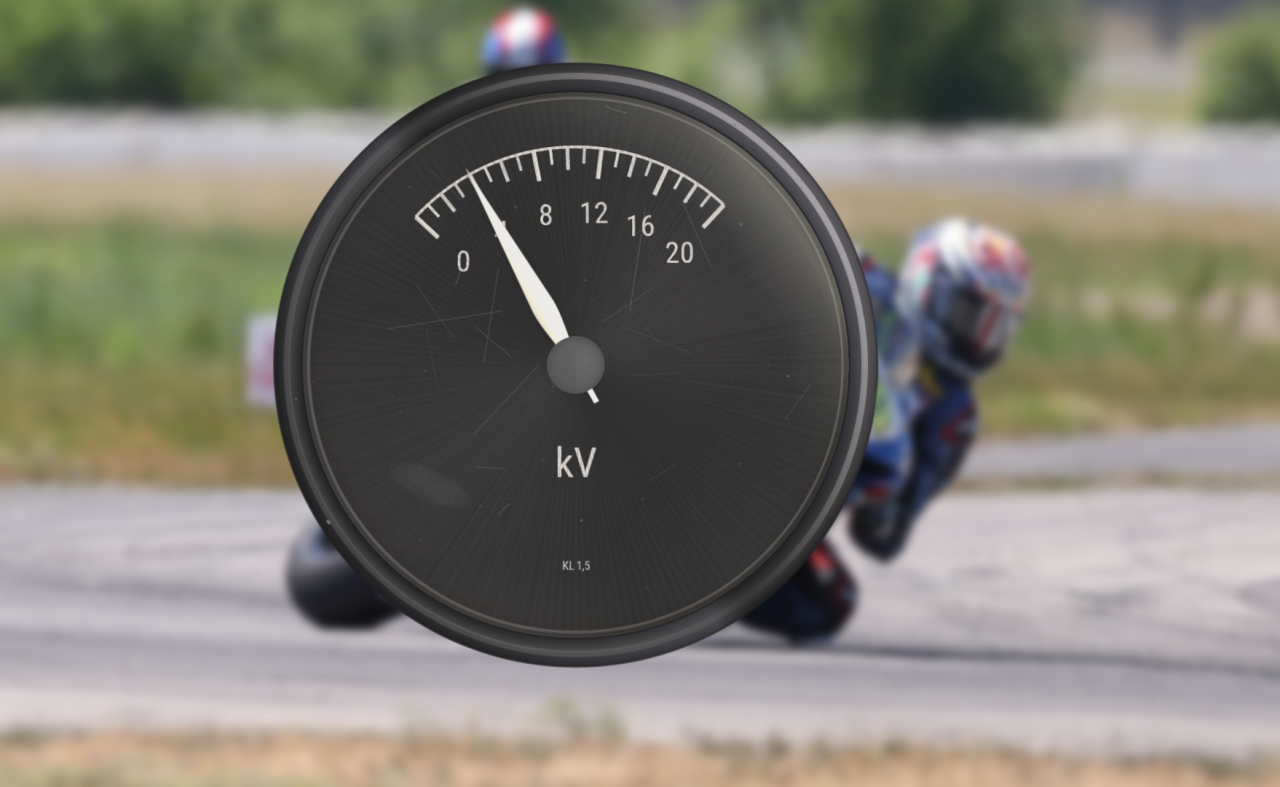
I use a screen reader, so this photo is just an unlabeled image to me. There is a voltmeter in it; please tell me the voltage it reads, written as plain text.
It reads 4 kV
